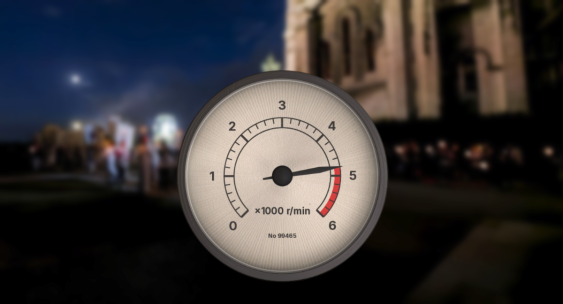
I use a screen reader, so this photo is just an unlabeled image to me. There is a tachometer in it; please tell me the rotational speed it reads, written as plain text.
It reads 4800 rpm
